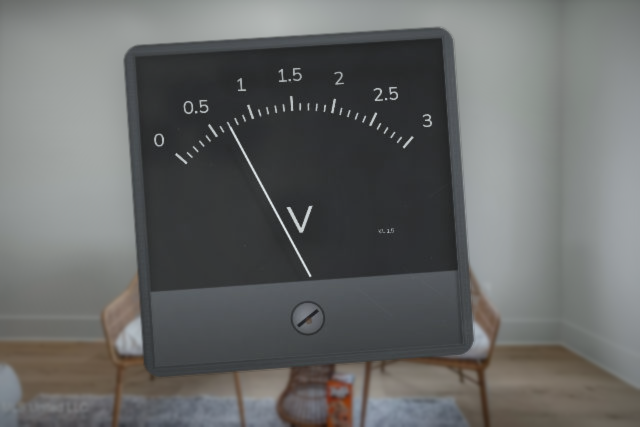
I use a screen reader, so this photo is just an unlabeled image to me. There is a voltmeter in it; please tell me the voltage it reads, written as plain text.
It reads 0.7 V
